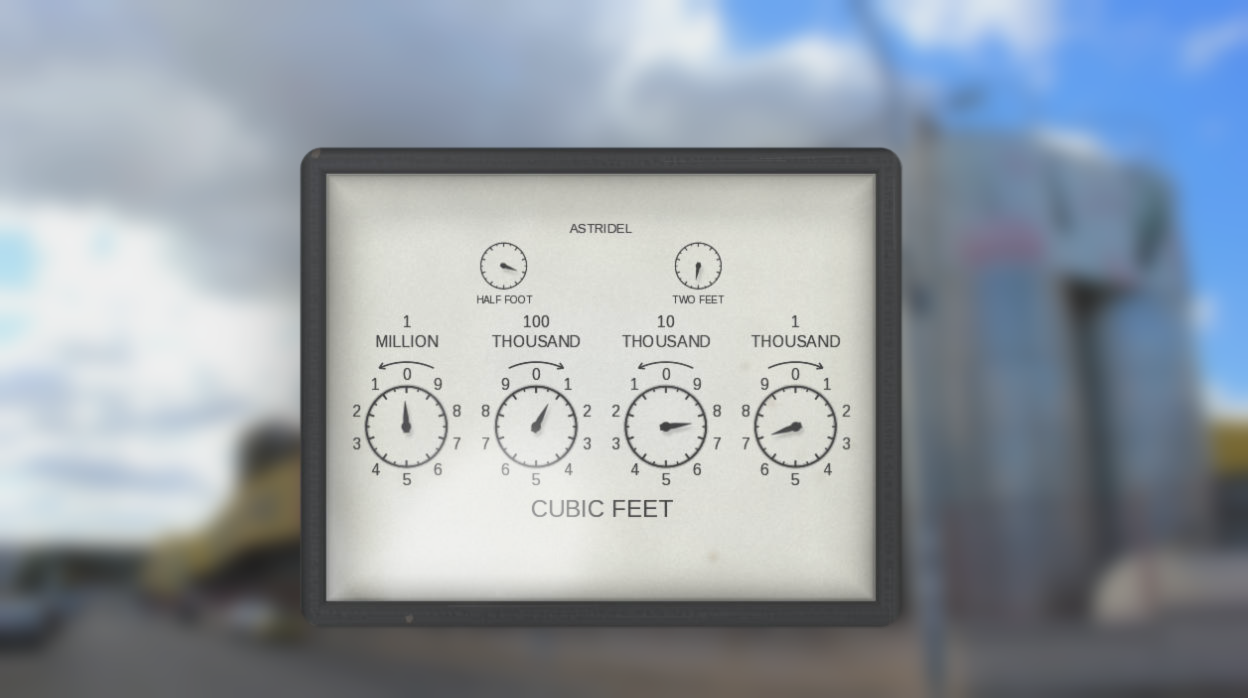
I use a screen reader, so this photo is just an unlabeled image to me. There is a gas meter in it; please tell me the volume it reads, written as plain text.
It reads 7700 ft³
